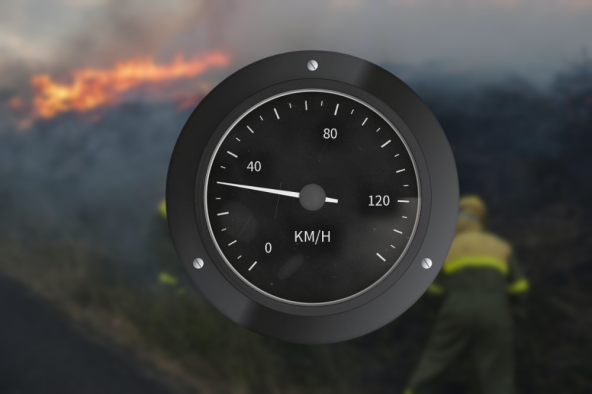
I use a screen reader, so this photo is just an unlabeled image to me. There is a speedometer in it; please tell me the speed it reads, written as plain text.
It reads 30 km/h
